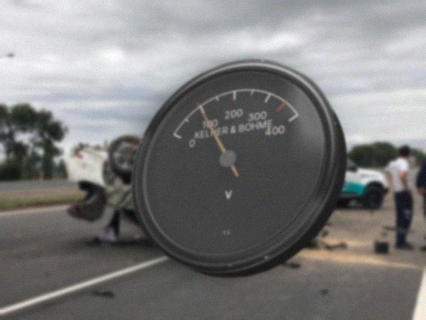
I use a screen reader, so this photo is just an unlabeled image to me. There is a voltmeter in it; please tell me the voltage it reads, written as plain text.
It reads 100 V
